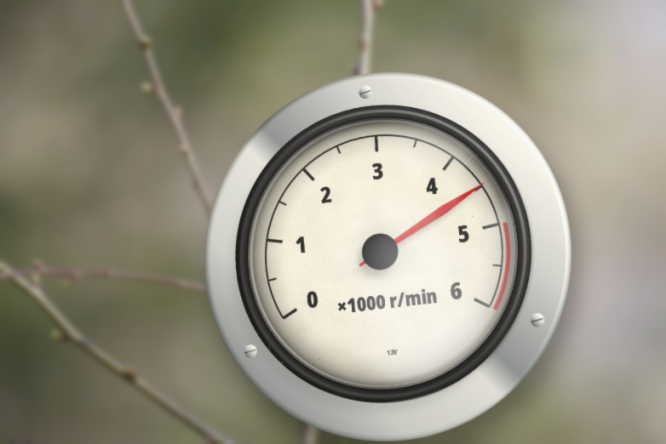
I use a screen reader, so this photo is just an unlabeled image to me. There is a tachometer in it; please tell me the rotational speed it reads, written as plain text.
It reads 4500 rpm
